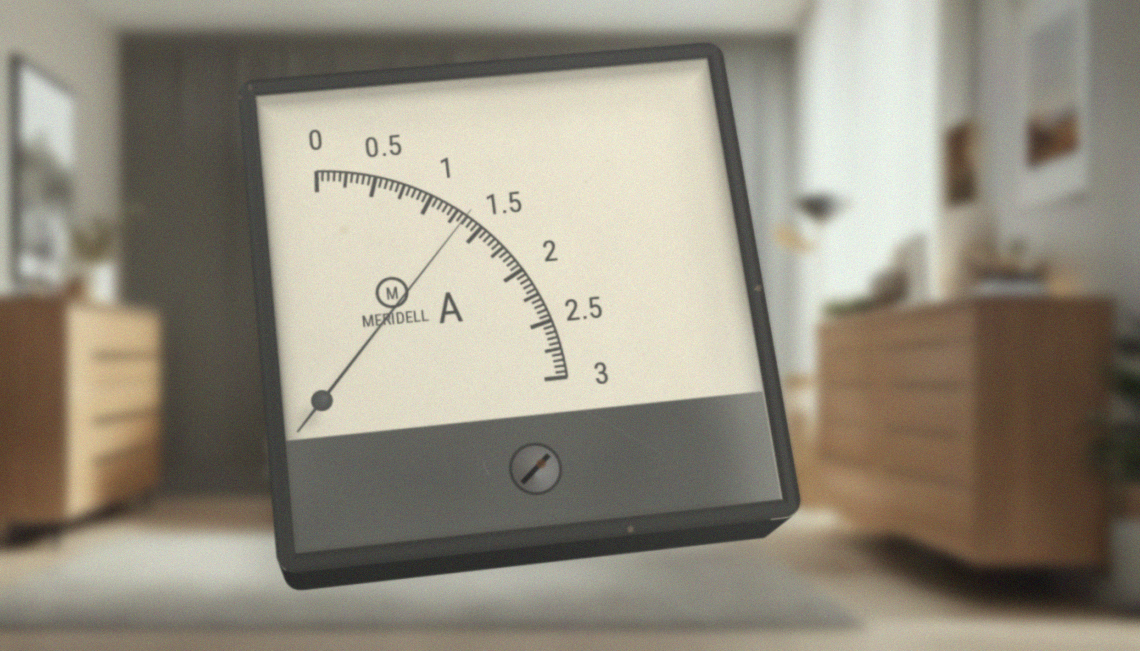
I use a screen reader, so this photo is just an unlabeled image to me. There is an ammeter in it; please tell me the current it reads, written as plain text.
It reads 1.35 A
